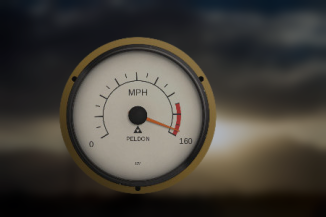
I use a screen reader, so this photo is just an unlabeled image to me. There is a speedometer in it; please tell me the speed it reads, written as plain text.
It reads 155 mph
